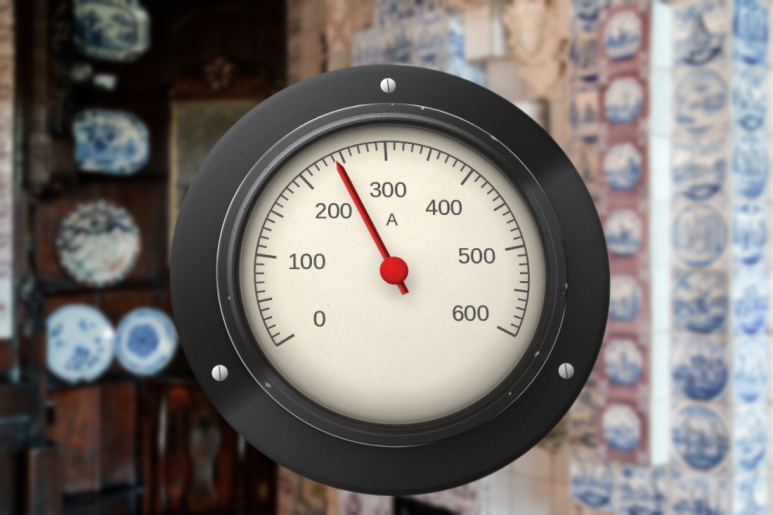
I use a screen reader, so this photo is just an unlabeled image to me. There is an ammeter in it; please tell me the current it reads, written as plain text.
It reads 240 A
